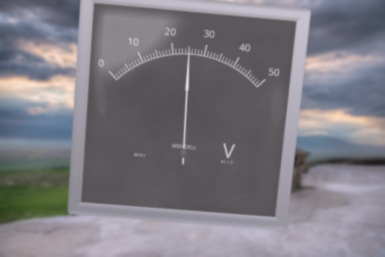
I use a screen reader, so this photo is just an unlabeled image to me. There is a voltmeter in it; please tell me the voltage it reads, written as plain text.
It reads 25 V
